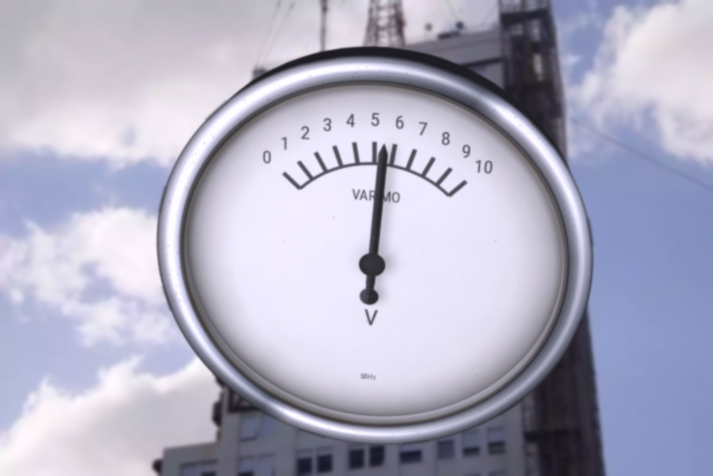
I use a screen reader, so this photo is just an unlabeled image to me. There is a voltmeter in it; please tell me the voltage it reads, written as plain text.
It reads 5.5 V
